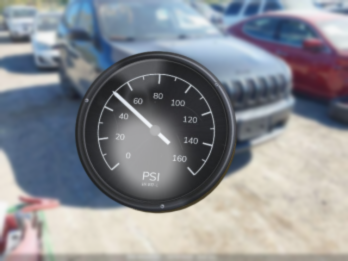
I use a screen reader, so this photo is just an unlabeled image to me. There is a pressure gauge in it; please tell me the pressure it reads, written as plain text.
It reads 50 psi
